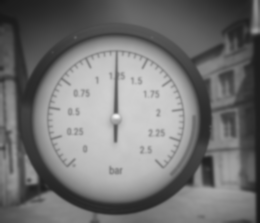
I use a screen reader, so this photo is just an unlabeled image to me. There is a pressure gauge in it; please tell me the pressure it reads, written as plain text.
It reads 1.25 bar
